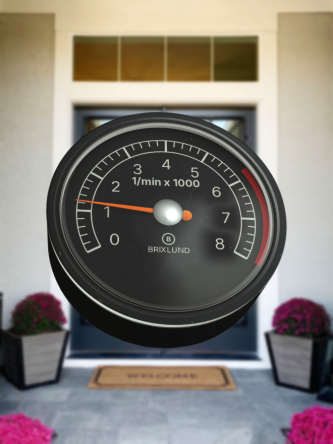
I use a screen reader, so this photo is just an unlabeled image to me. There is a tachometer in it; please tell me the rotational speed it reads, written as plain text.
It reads 1200 rpm
